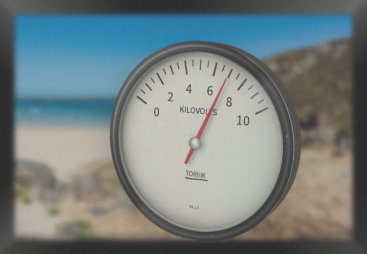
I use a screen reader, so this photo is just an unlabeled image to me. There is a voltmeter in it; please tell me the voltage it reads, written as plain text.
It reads 7 kV
